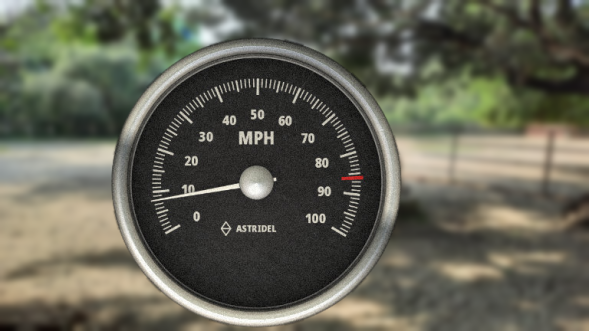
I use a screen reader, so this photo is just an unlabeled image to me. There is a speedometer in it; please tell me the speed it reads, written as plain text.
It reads 8 mph
